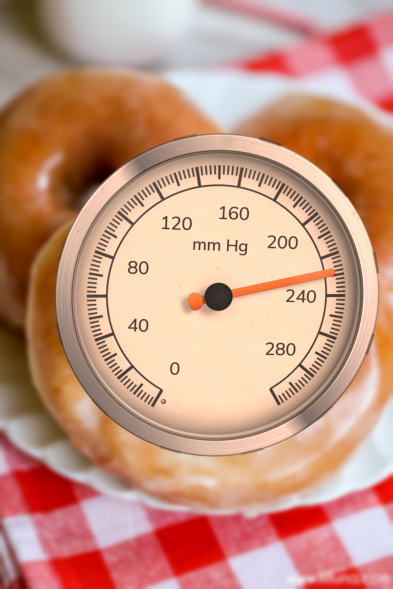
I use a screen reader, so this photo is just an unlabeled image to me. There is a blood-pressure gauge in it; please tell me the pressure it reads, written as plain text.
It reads 228 mmHg
